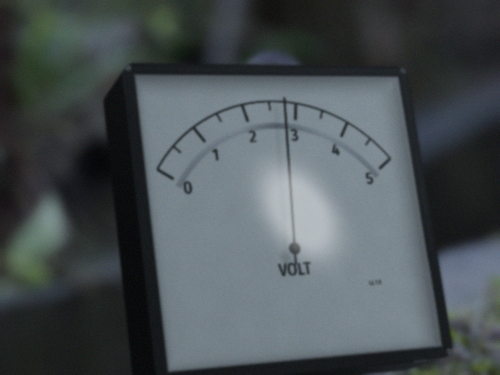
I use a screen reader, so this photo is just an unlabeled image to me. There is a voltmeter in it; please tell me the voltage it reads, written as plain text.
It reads 2.75 V
